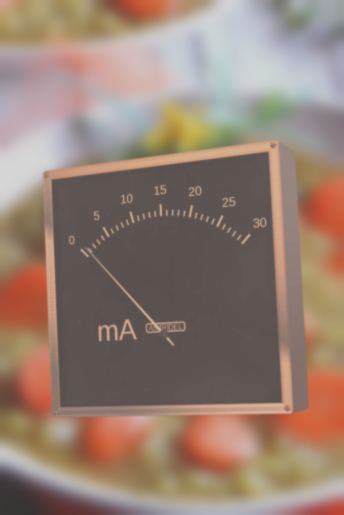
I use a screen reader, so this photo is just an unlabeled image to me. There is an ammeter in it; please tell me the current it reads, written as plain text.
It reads 1 mA
